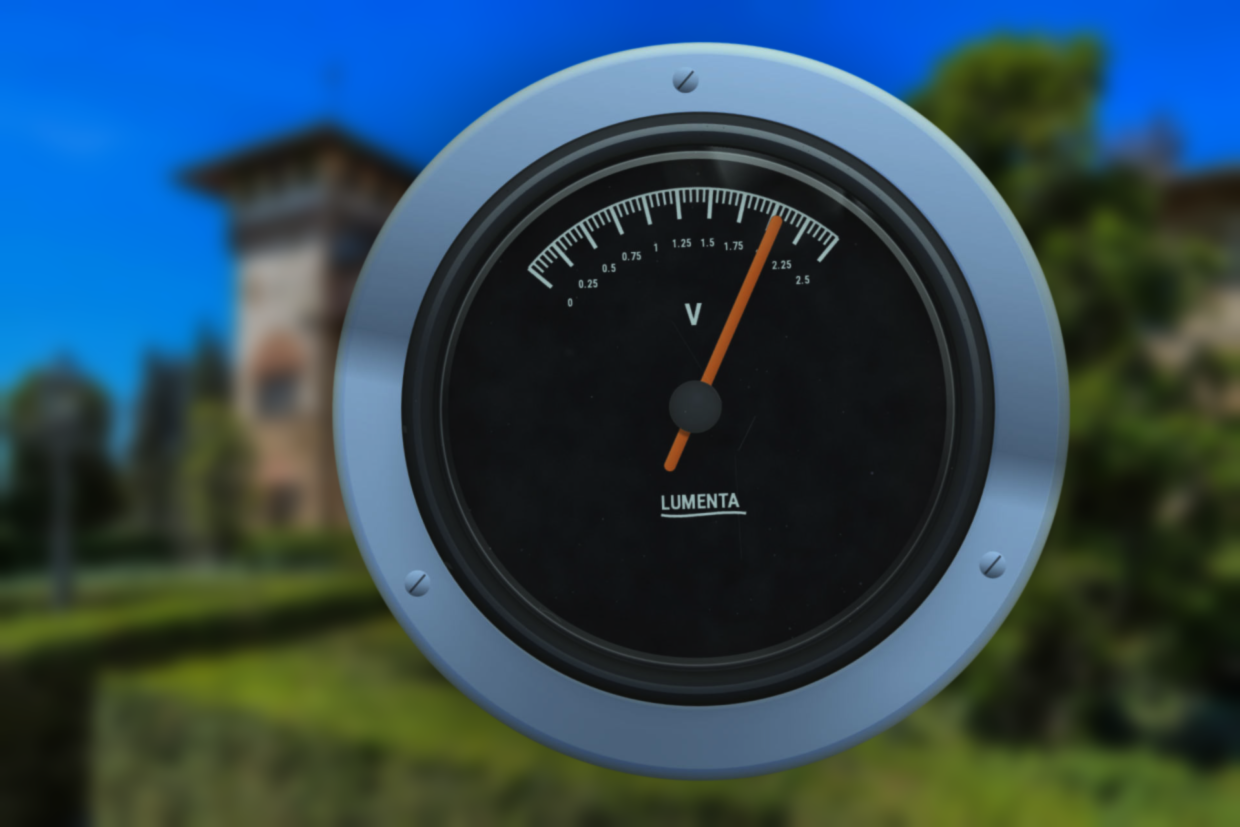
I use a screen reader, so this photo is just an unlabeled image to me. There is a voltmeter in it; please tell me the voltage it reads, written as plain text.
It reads 2.05 V
